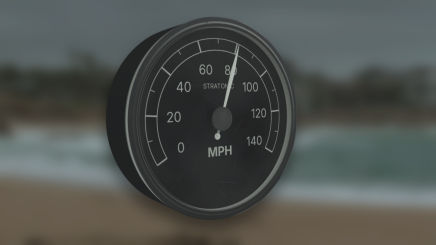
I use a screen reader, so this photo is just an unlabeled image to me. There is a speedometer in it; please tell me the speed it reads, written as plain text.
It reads 80 mph
